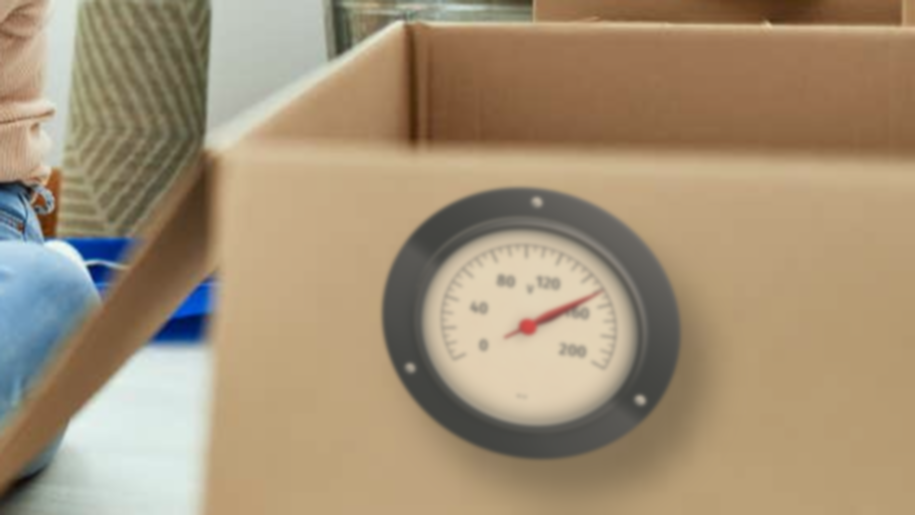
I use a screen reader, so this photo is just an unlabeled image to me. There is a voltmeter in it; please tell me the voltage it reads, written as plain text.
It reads 150 V
